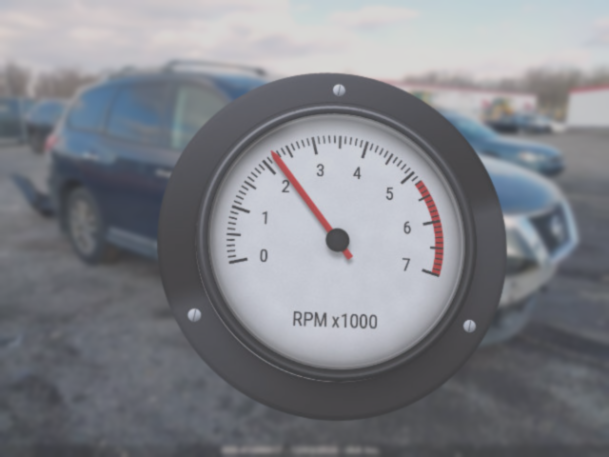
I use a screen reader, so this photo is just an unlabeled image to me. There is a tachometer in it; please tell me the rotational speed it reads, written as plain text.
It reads 2200 rpm
